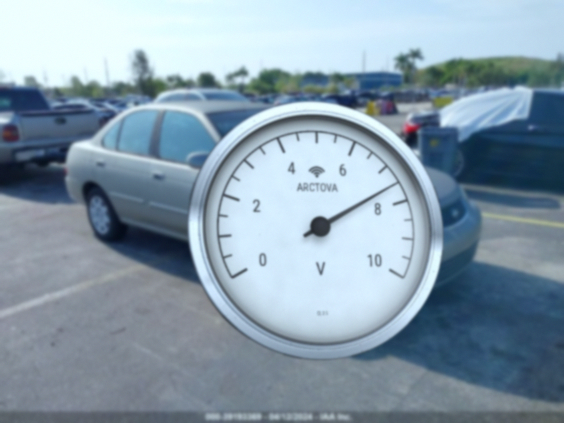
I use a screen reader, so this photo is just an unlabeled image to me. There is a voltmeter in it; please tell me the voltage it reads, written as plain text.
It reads 7.5 V
